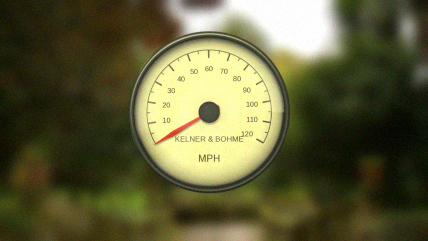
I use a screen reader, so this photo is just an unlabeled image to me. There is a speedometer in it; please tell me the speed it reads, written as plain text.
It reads 0 mph
